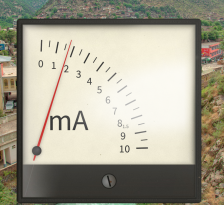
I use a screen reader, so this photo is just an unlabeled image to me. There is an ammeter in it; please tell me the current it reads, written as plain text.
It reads 1.75 mA
